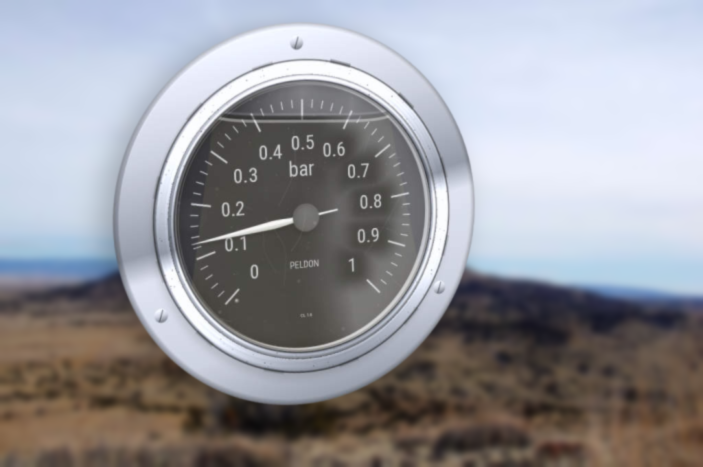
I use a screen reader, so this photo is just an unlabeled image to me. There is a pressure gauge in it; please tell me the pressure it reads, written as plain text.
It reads 0.13 bar
